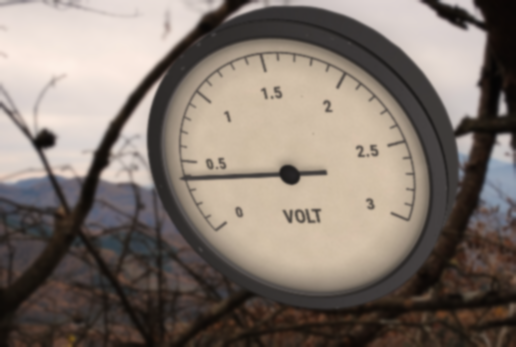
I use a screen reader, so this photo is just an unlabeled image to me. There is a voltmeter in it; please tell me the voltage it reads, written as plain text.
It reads 0.4 V
